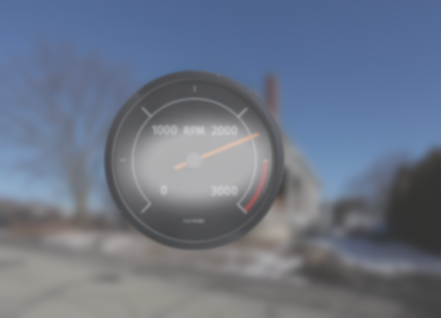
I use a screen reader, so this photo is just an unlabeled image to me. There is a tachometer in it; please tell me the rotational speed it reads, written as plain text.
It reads 2250 rpm
